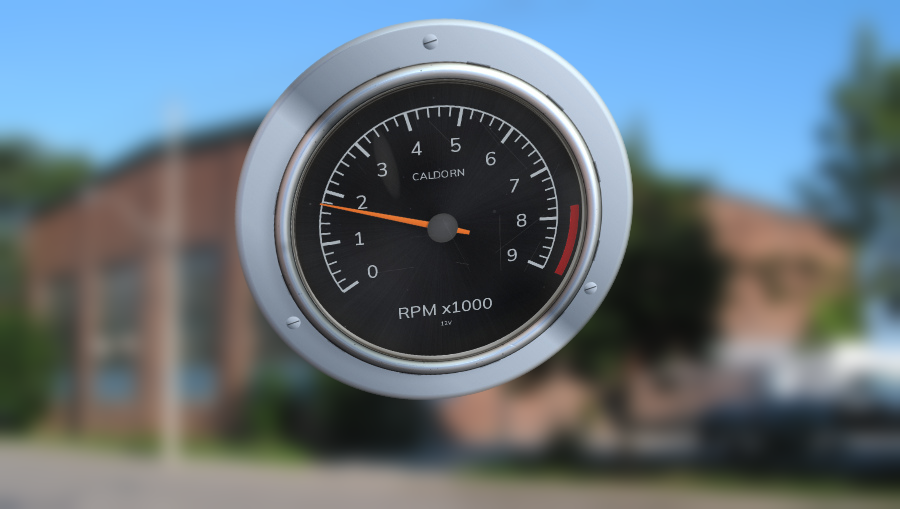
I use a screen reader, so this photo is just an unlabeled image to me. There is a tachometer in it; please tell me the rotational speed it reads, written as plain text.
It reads 1800 rpm
